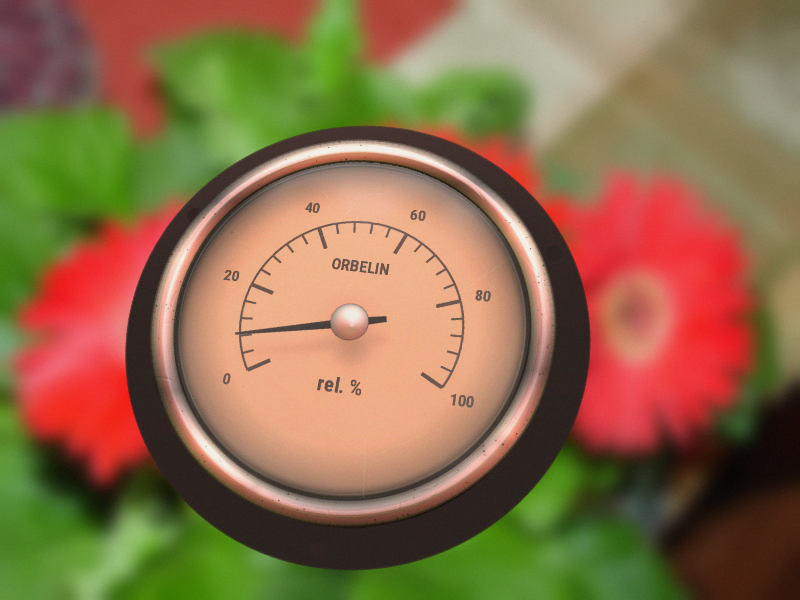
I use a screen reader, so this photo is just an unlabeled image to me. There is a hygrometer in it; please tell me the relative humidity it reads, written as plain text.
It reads 8 %
